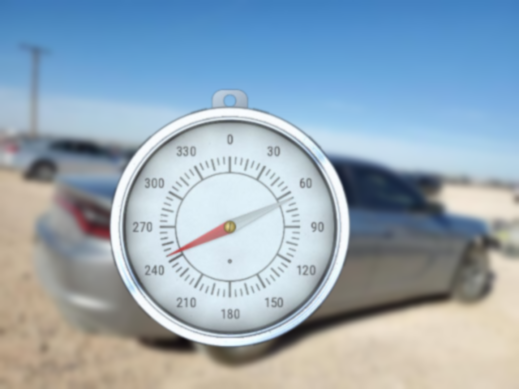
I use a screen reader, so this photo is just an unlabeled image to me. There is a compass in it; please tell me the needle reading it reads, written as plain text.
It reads 245 °
